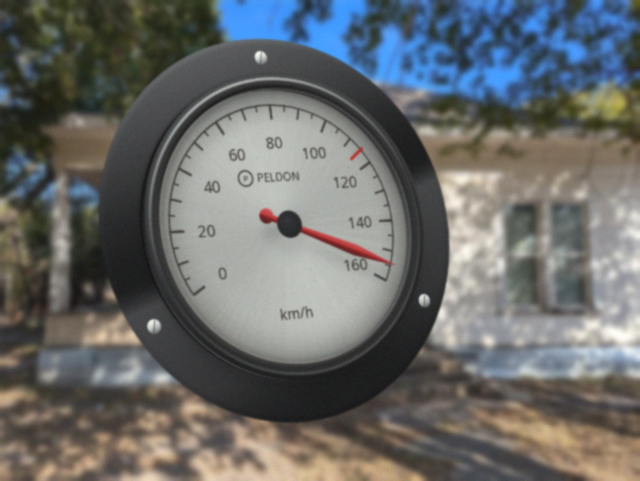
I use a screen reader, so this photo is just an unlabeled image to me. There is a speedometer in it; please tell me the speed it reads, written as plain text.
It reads 155 km/h
